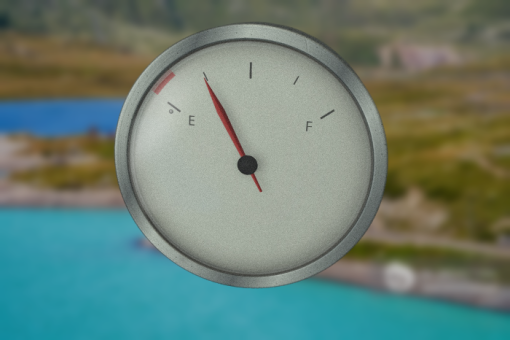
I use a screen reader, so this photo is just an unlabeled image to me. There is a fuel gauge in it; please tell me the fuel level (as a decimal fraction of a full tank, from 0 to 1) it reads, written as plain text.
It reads 0.25
